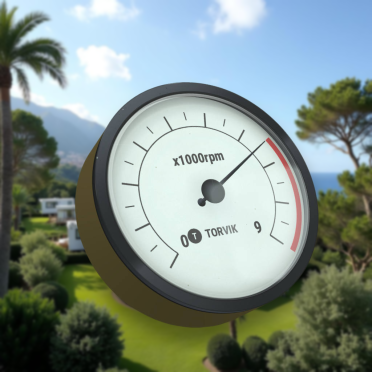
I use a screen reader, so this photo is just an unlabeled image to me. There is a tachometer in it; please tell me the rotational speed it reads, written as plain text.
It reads 6500 rpm
